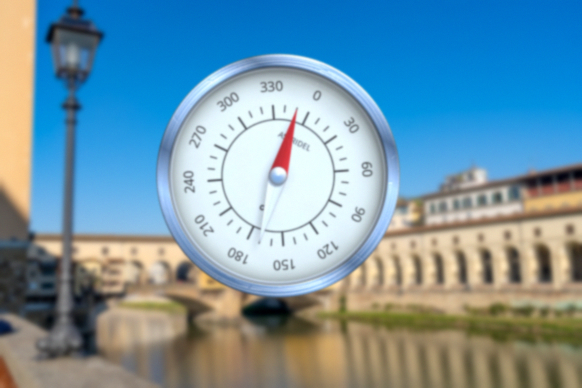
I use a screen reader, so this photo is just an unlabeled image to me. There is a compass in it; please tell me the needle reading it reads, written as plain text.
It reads 350 °
